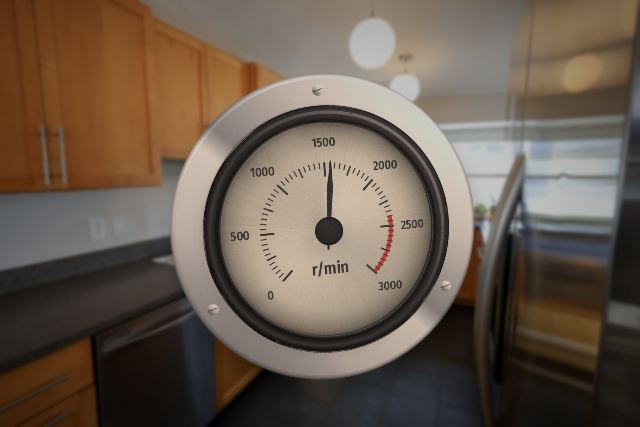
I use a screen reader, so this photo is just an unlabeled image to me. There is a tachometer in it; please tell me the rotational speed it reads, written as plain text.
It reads 1550 rpm
